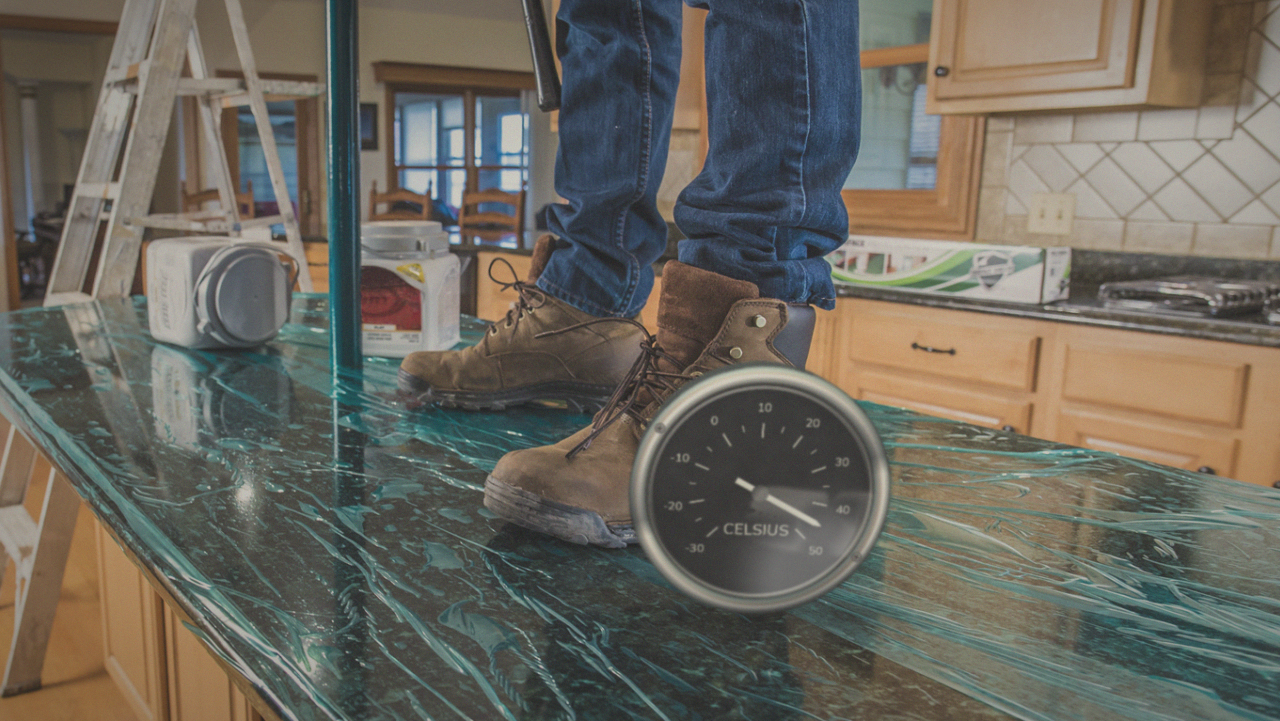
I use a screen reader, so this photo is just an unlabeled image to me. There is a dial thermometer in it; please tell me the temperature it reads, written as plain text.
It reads 45 °C
